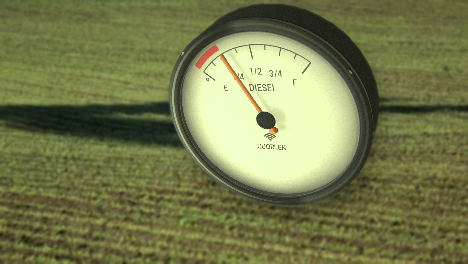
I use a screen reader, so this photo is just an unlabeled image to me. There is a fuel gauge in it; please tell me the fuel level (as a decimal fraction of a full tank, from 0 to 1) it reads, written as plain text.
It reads 0.25
